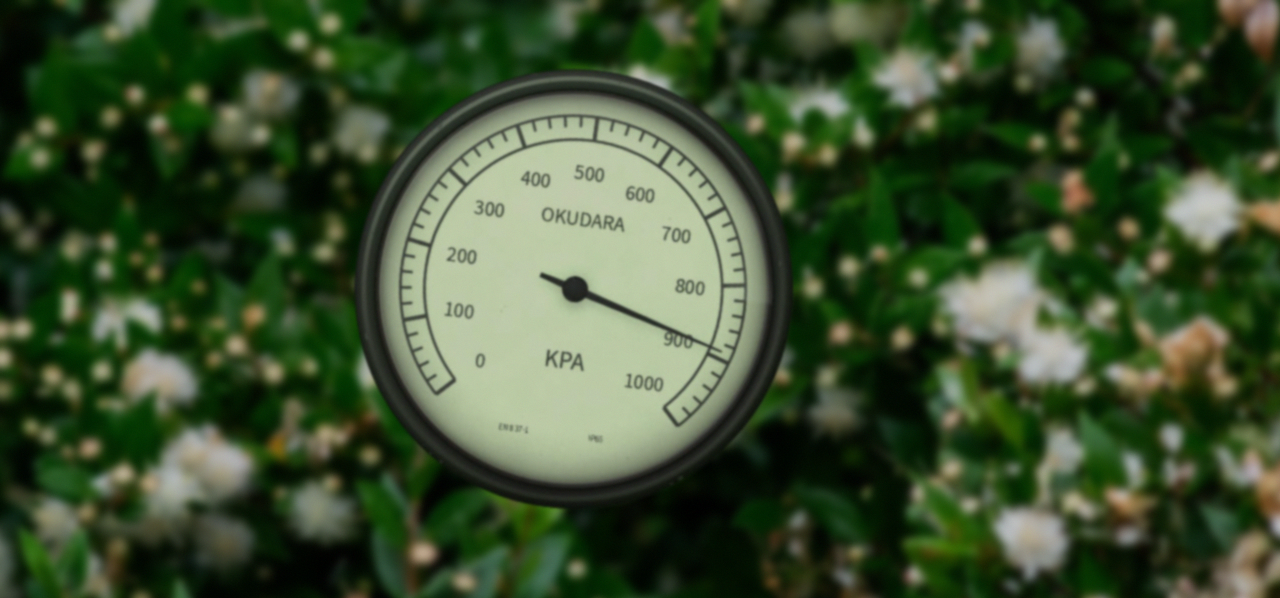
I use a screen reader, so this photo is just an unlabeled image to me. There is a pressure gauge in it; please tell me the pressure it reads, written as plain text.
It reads 890 kPa
